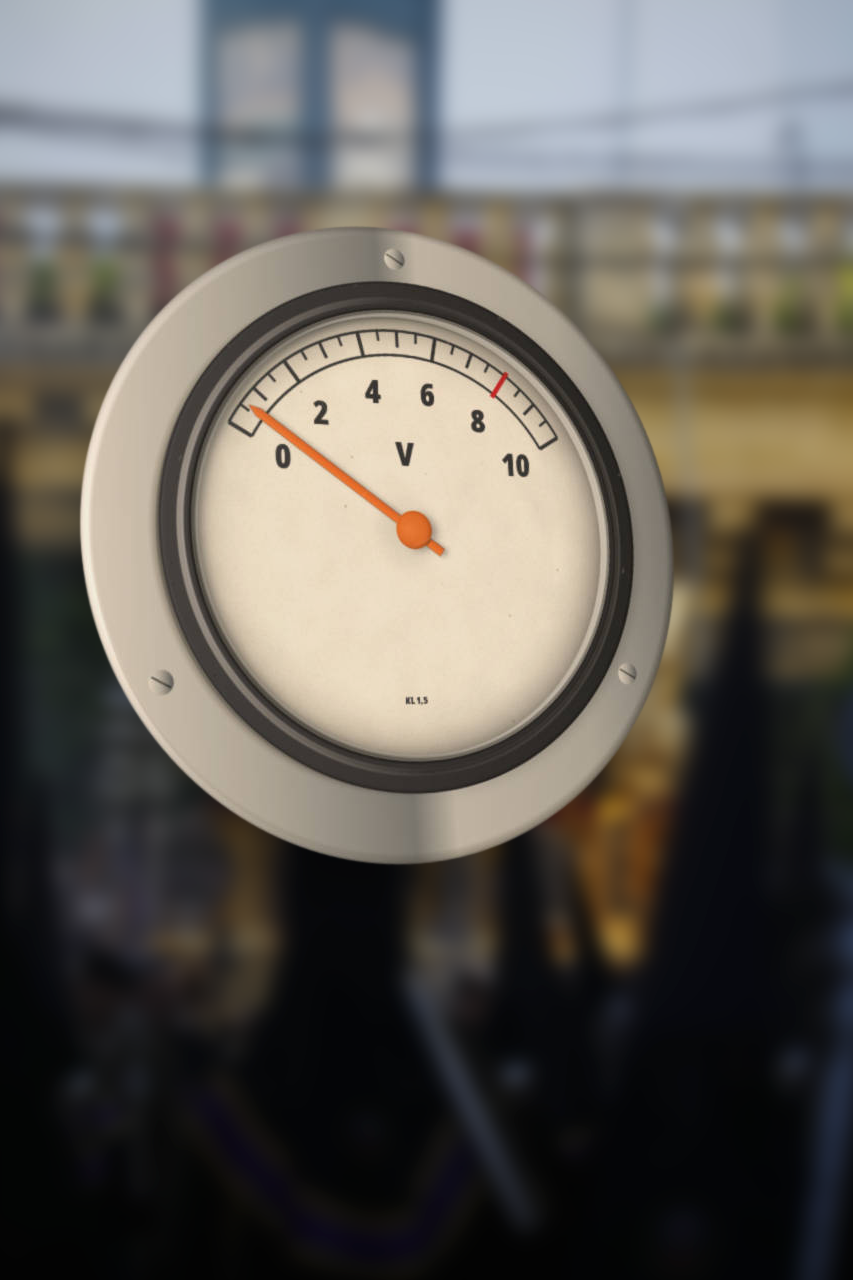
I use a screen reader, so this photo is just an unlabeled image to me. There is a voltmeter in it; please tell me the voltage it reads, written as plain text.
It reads 0.5 V
